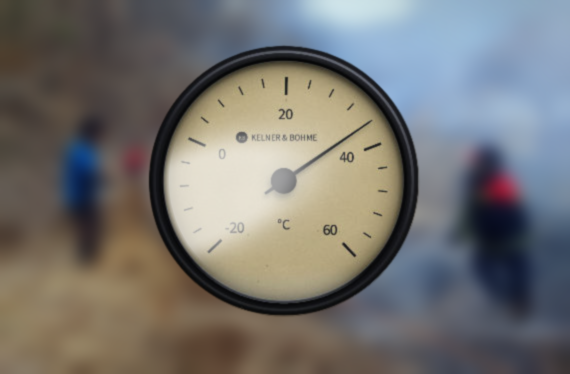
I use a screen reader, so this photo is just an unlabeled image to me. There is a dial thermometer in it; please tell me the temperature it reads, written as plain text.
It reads 36 °C
